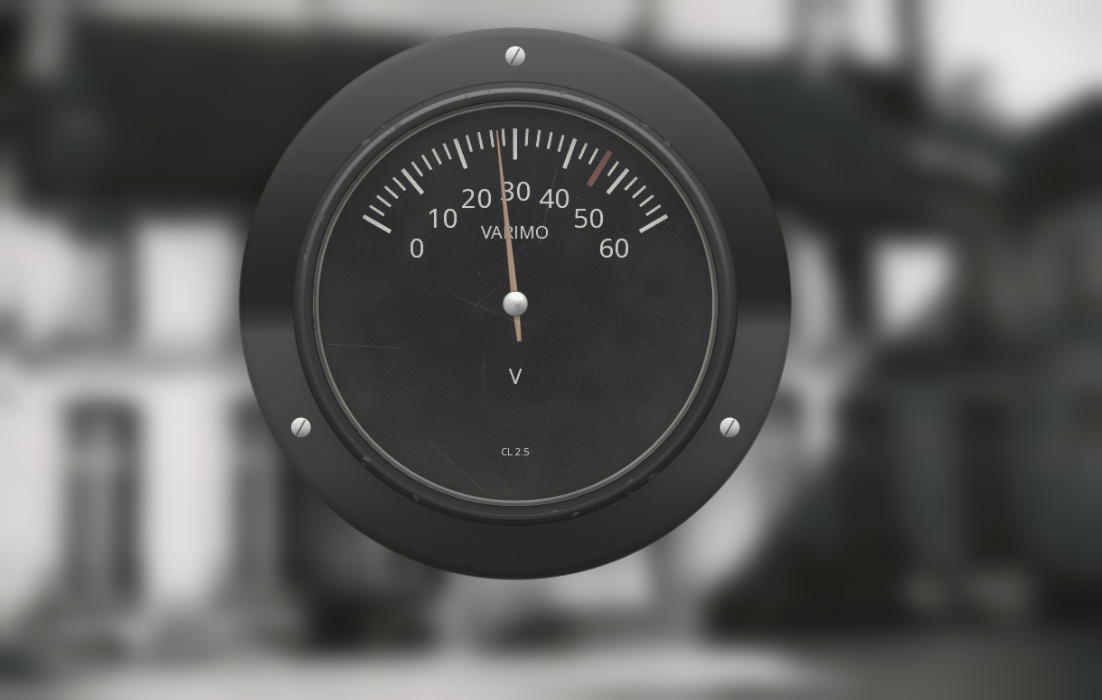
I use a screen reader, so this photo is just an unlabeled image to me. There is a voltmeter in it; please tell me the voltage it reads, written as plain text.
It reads 27 V
